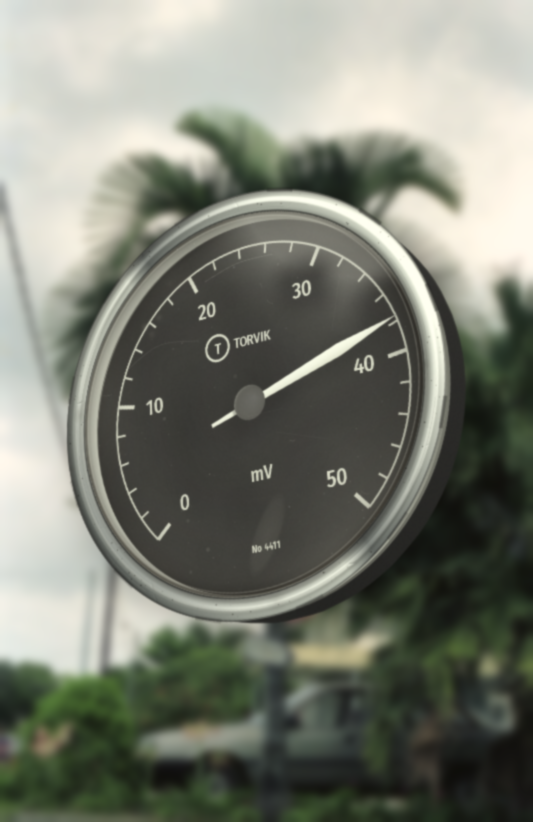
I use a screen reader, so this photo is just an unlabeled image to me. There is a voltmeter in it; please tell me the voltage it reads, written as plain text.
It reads 38 mV
